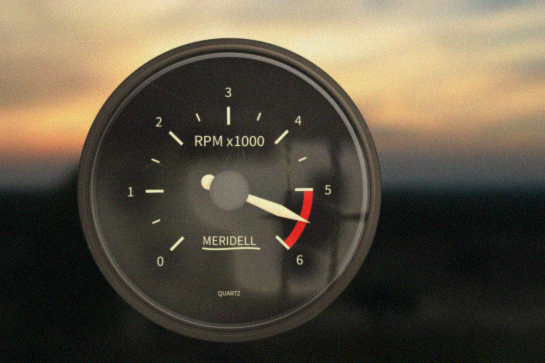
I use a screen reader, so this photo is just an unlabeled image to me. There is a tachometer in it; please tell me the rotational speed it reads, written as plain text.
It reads 5500 rpm
